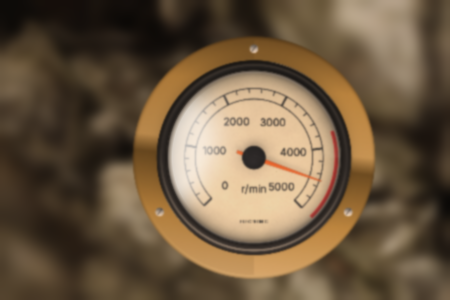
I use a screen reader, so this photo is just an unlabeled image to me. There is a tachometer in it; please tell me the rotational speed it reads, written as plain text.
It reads 4500 rpm
